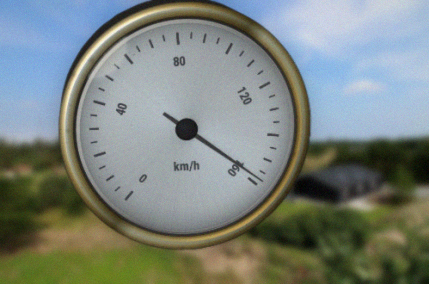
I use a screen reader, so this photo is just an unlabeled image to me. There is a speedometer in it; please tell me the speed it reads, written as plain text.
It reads 157.5 km/h
